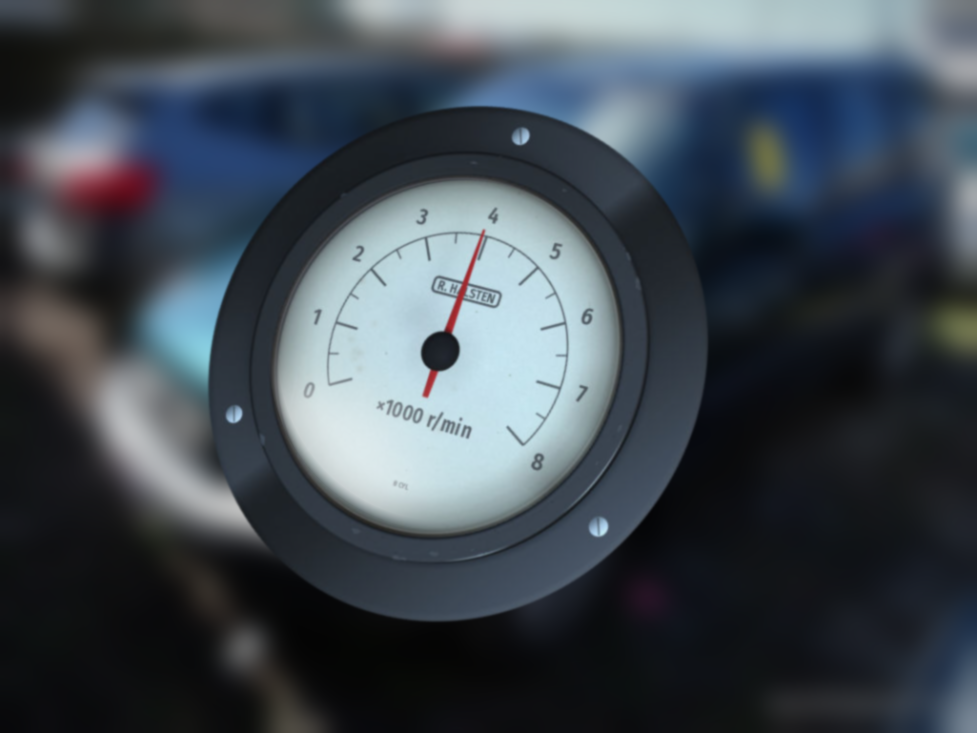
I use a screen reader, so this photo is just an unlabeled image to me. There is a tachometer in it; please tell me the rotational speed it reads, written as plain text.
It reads 4000 rpm
